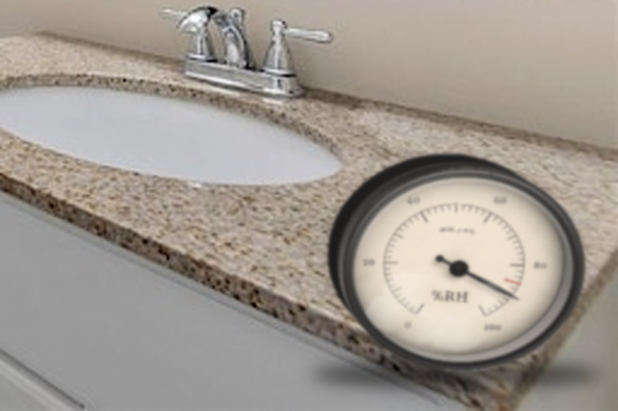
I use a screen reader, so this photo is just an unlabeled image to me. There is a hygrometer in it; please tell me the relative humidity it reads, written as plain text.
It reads 90 %
